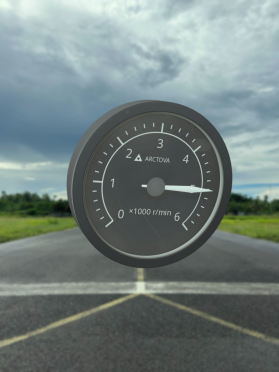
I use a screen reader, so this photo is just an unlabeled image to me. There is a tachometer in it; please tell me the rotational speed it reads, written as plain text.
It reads 5000 rpm
